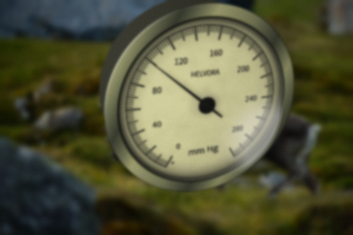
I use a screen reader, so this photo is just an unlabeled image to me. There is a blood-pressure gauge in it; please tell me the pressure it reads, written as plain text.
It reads 100 mmHg
